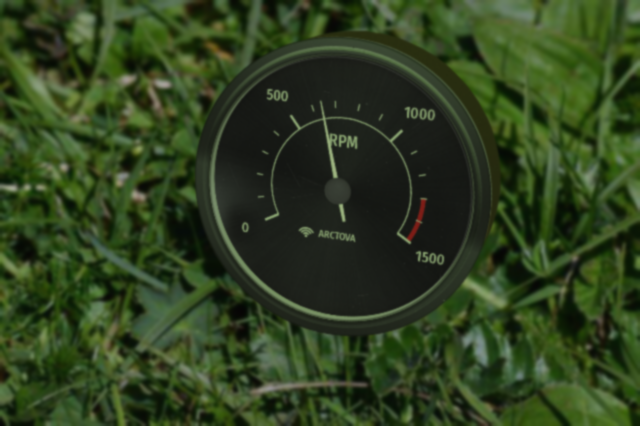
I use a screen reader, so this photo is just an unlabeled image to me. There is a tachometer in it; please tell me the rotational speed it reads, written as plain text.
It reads 650 rpm
